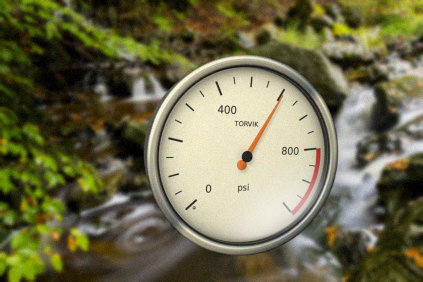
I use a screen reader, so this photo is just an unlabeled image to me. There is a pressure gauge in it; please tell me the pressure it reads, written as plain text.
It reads 600 psi
